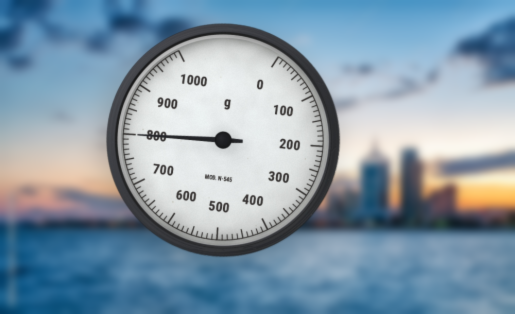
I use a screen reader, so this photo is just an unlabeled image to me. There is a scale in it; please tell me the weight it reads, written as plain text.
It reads 800 g
